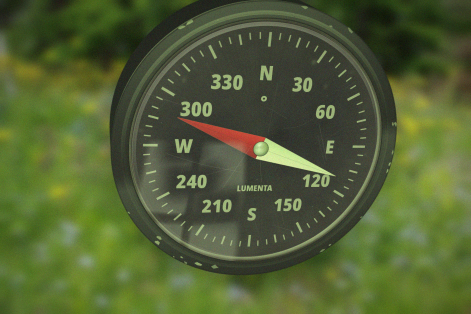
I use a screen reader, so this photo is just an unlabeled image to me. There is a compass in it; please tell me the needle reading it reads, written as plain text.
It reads 290 °
